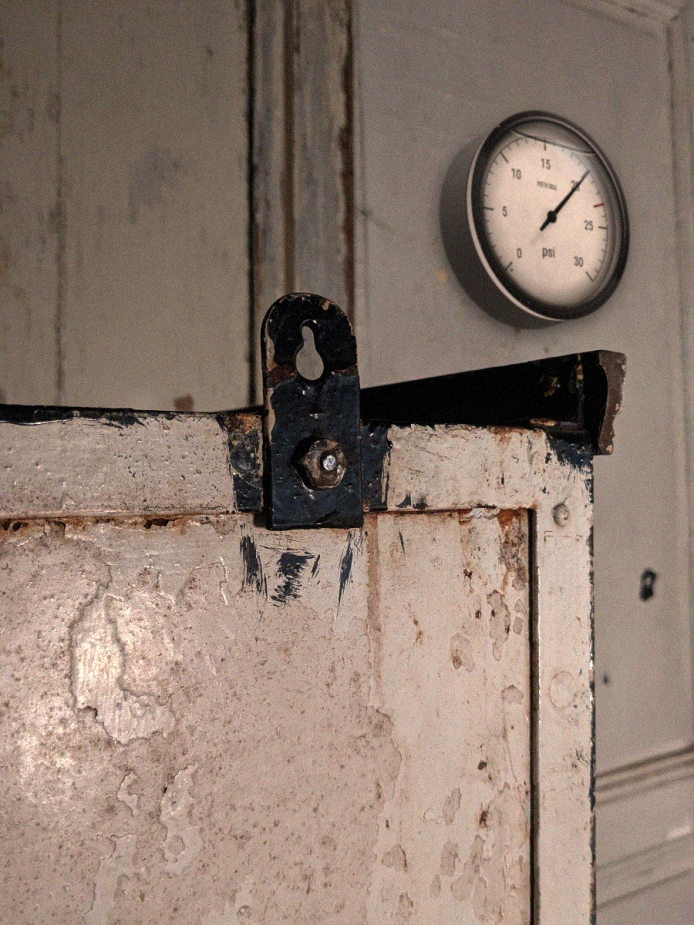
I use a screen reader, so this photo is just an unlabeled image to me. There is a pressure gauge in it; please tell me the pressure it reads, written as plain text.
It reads 20 psi
